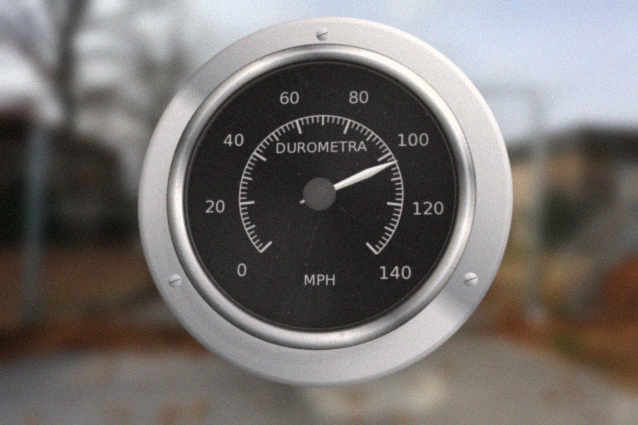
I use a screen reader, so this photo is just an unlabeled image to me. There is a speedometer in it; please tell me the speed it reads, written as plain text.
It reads 104 mph
